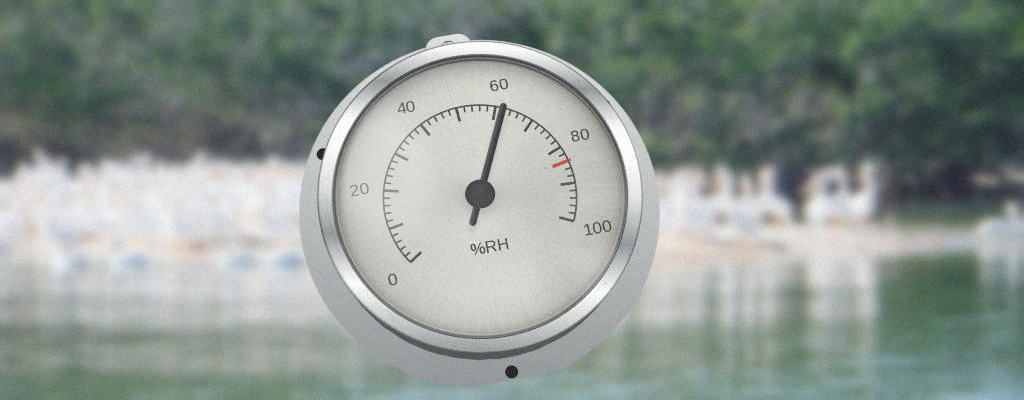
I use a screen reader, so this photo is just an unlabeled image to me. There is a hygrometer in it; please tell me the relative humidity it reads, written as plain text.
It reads 62 %
